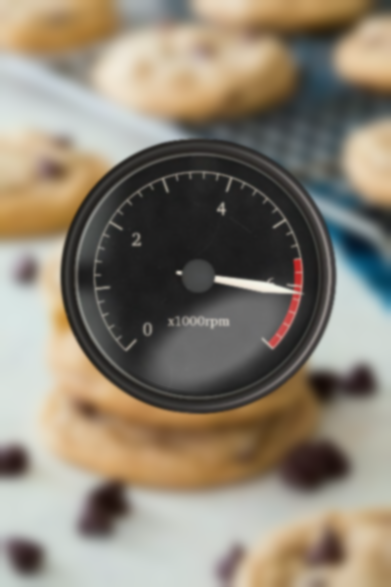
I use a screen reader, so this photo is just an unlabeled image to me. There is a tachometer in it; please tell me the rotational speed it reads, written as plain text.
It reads 6100 rpm
